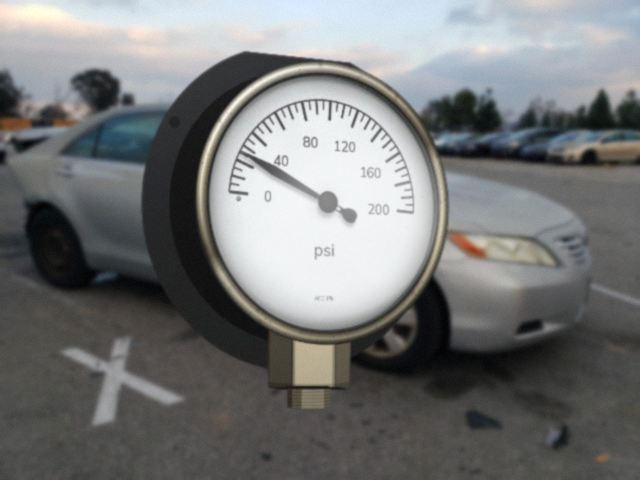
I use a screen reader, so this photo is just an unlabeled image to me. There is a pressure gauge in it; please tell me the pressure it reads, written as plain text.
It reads 25 psi
